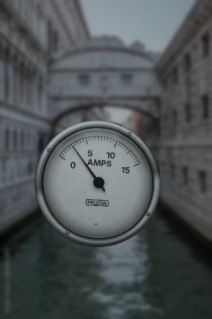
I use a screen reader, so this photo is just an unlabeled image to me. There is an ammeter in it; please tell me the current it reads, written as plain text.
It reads 2.5 A
